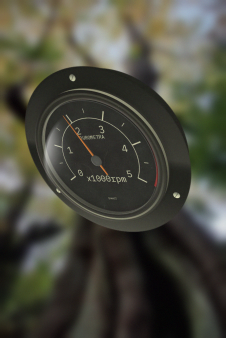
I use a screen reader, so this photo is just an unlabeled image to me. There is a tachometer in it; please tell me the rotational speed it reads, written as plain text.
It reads 2000 rpm
